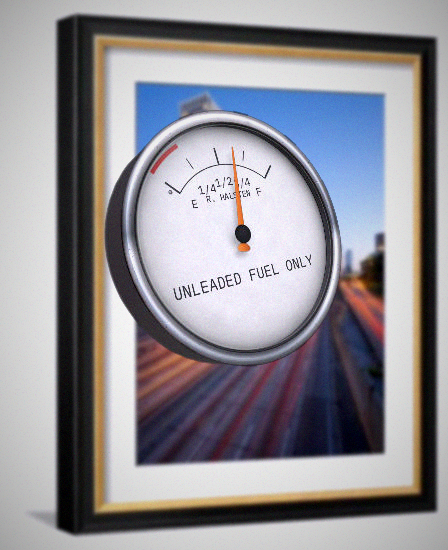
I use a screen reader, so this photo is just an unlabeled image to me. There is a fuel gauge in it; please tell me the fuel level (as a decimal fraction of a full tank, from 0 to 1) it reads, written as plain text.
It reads 0.625
